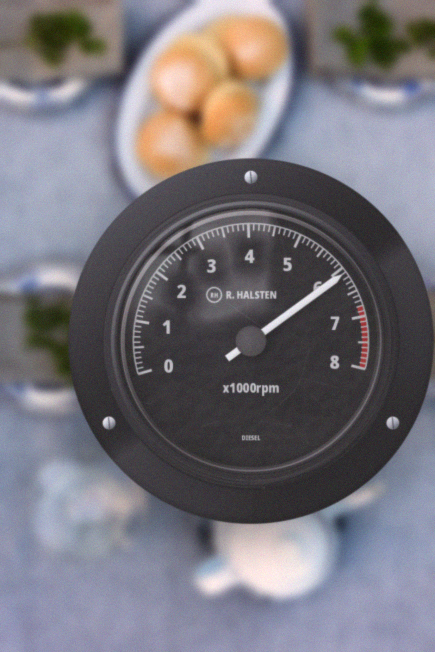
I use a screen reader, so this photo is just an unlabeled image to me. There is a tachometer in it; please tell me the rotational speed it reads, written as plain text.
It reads 6100 rpm
